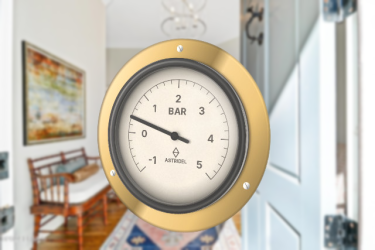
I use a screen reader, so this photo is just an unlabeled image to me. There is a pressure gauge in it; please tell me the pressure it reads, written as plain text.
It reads 0.4 bar
